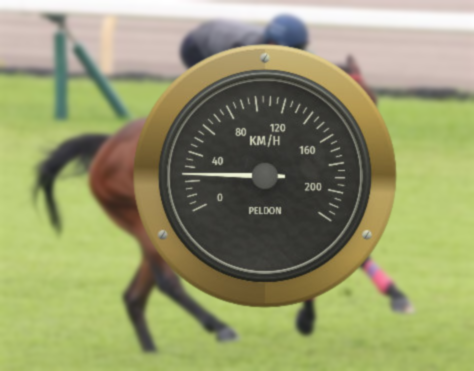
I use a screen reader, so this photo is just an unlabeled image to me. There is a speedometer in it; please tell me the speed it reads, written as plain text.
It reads 25 km/h
